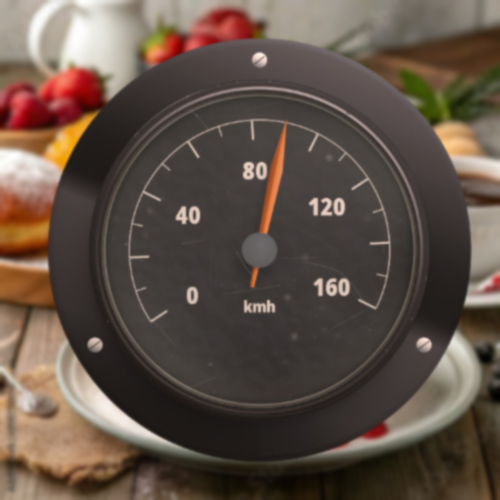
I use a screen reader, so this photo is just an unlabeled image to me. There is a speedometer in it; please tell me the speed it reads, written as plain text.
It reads 90 km/h
